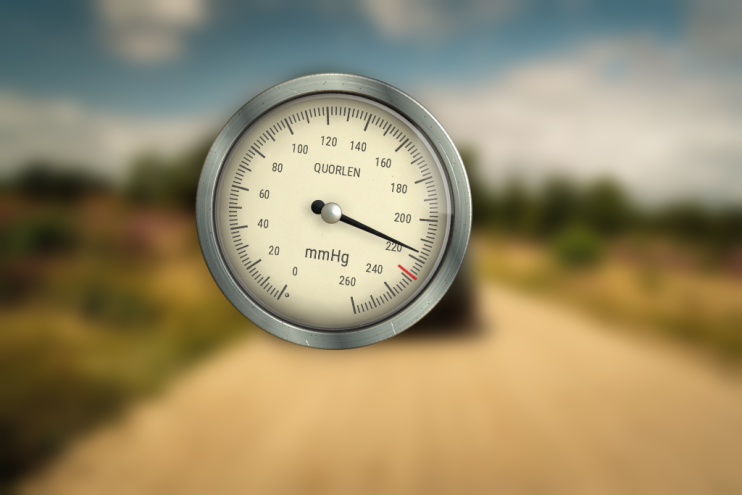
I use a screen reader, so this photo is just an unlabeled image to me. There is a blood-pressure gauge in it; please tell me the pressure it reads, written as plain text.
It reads 216 mmHg
